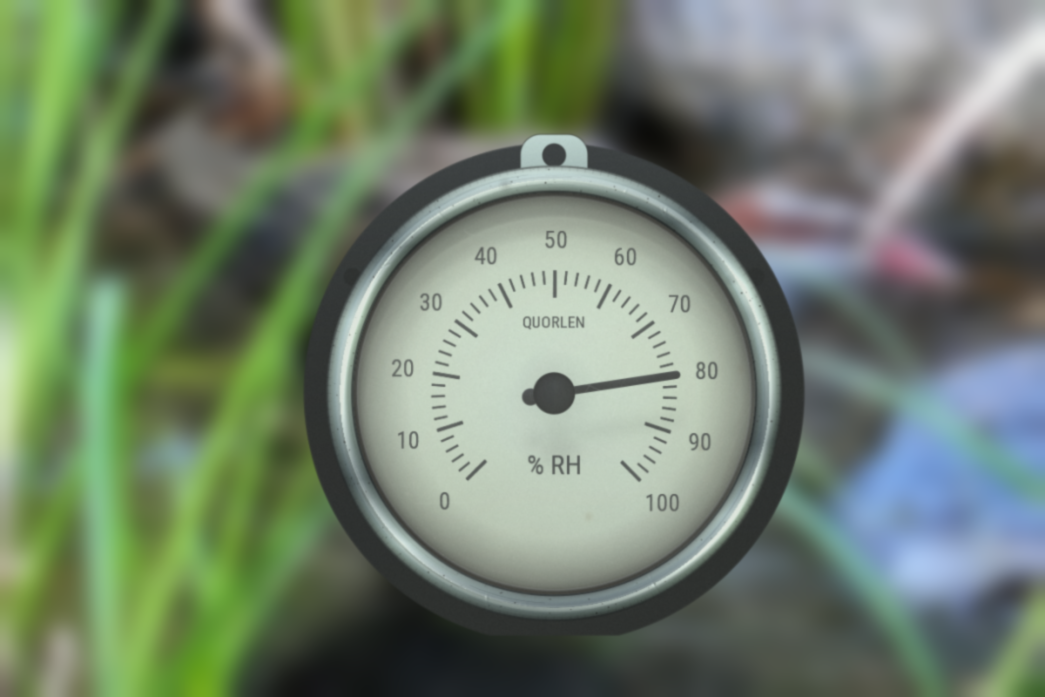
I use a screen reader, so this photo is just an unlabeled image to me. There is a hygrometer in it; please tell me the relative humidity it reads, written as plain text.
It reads 80 %
